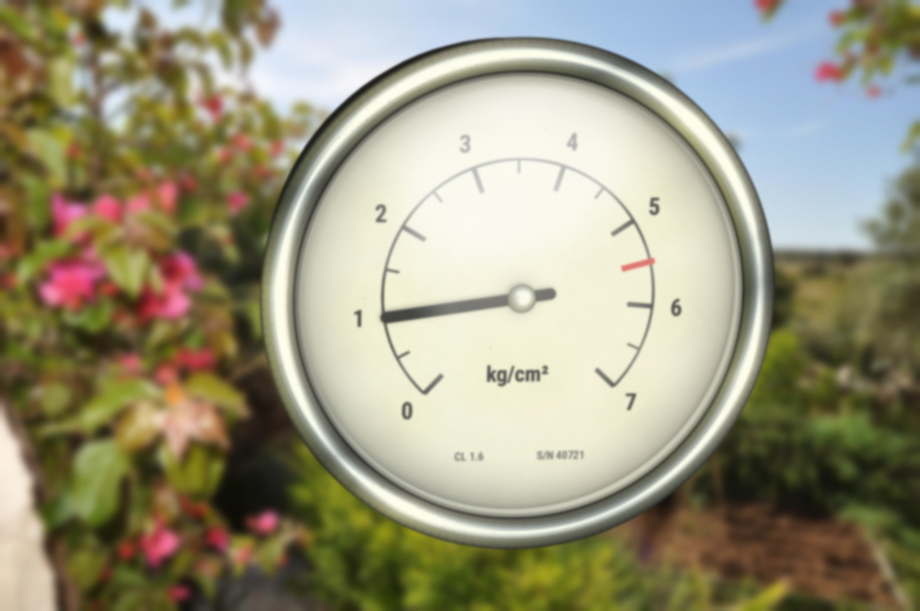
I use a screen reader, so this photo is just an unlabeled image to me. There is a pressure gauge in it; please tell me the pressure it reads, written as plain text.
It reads 1 kg/cm²
